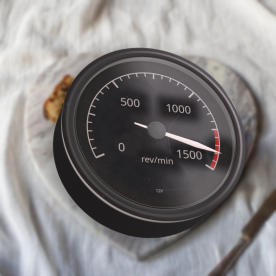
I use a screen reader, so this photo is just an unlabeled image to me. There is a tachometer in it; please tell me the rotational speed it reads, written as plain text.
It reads 1400 rpm
